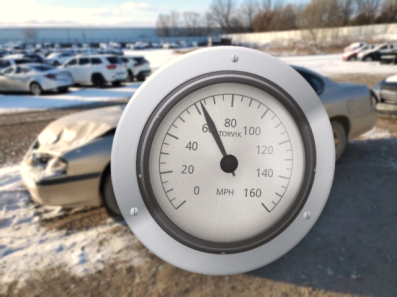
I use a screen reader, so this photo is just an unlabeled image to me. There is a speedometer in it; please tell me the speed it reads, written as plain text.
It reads 62.5 mph
